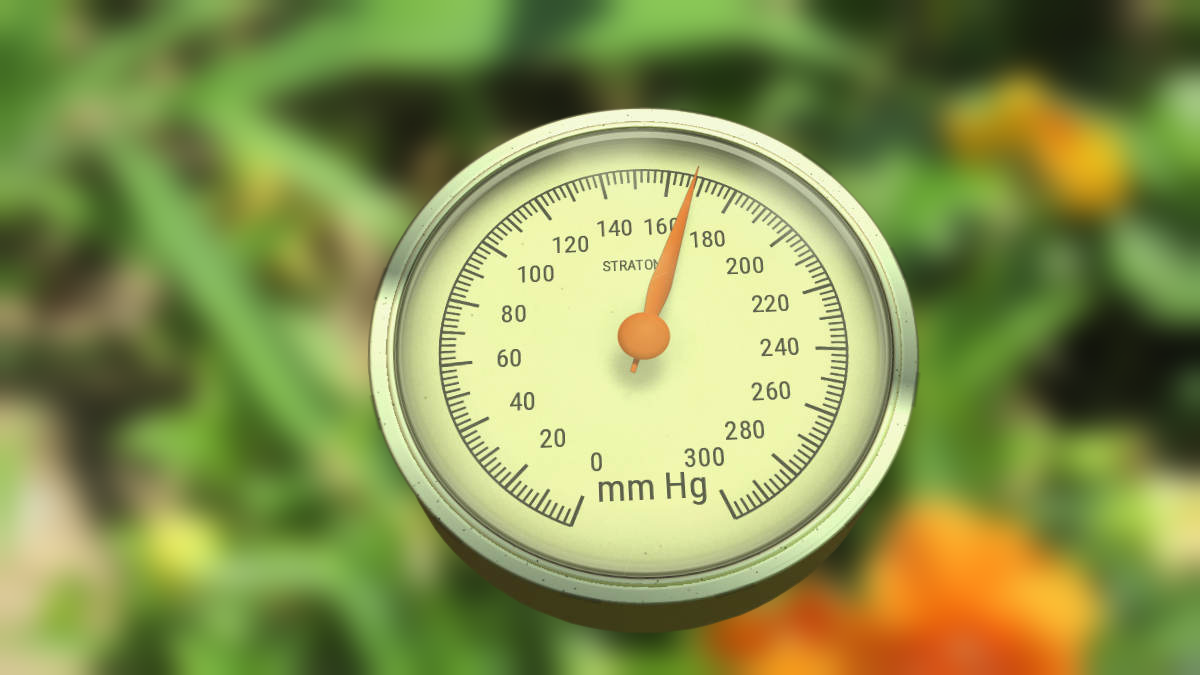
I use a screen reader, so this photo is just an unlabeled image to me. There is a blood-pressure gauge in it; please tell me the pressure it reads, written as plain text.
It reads 168 mmHg
